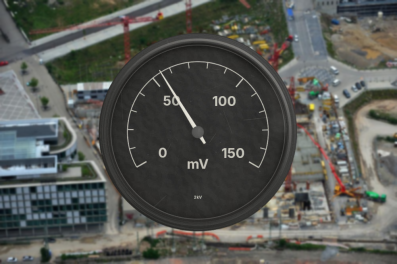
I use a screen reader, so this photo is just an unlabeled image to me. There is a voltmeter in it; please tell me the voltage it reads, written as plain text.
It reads 55 mV
